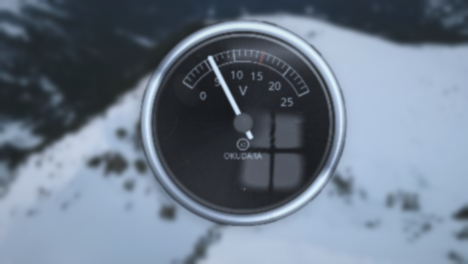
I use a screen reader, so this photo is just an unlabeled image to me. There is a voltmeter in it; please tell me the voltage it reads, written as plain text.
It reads 6 V
